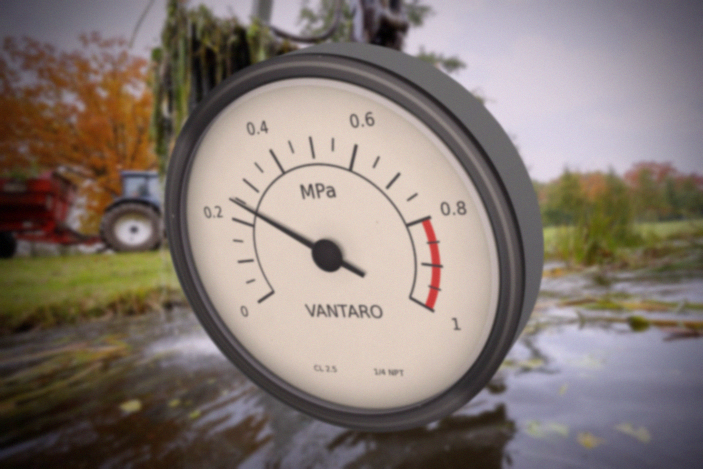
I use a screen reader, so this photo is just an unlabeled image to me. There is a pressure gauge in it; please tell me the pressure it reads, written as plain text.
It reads 0.25 MPa
